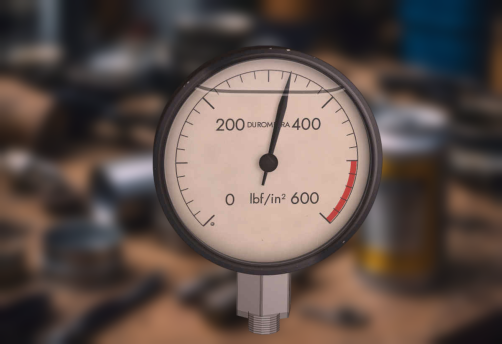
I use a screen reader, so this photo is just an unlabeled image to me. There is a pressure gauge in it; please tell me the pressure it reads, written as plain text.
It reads 330 psi
